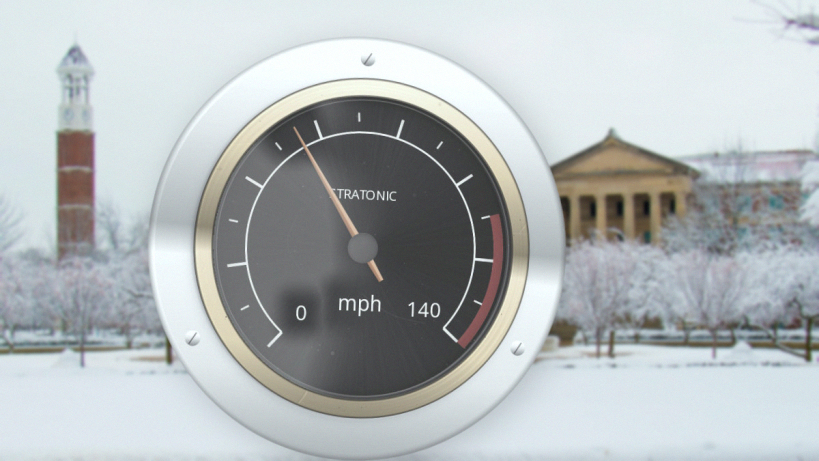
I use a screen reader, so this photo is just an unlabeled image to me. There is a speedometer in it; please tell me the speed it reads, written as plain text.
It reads 55 mph
